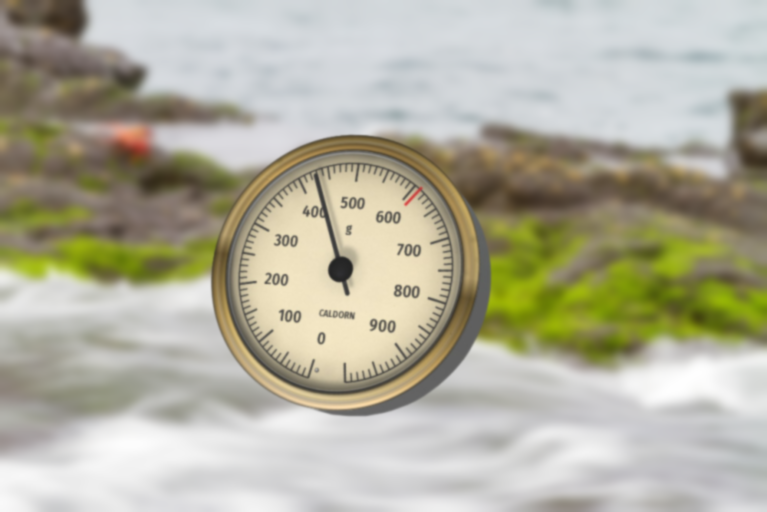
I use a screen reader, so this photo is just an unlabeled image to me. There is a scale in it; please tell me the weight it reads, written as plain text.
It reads 430 g
